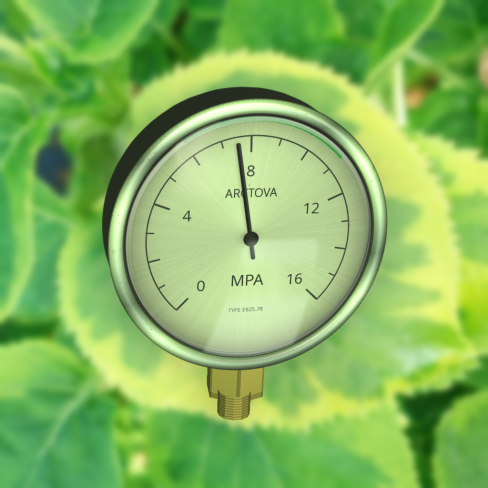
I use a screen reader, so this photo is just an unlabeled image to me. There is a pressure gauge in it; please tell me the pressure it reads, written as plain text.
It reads 7.5 MPa
